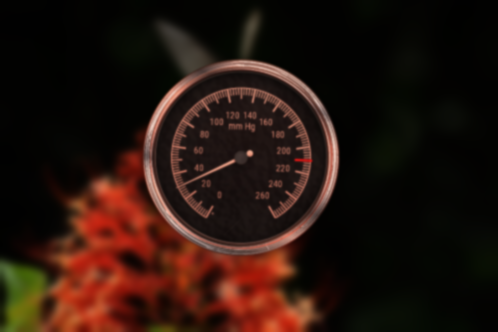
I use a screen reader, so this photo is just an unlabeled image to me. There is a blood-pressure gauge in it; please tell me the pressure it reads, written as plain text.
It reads 30 mmHg
